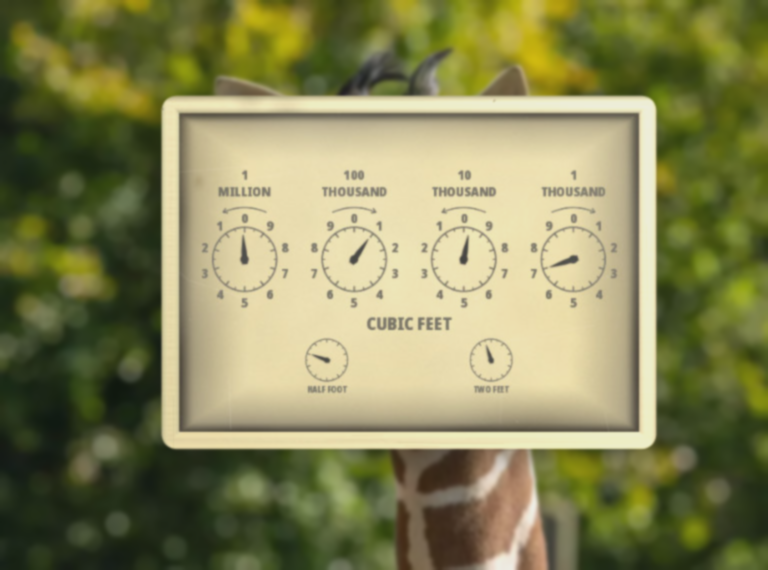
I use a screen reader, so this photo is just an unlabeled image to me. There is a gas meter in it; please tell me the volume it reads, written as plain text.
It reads 9700 ft³
